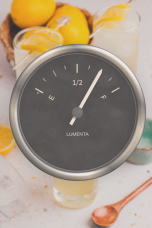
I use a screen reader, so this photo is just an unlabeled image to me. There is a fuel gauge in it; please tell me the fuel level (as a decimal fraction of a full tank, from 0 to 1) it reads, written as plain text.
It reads 0.75
